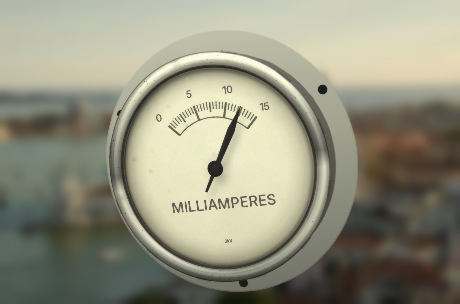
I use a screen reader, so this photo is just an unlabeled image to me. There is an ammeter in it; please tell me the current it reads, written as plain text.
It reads 12.5 mA
